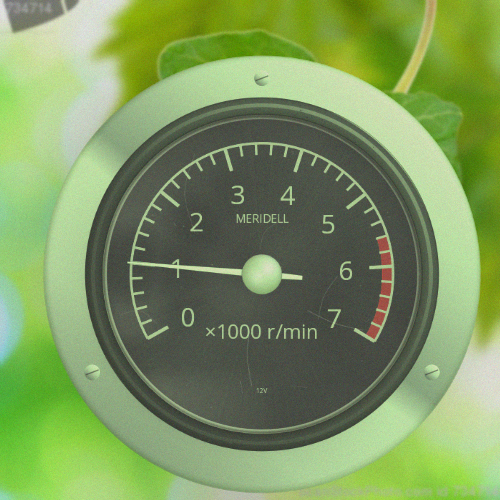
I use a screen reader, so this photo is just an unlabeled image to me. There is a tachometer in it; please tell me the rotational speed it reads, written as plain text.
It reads 1000 rpm
